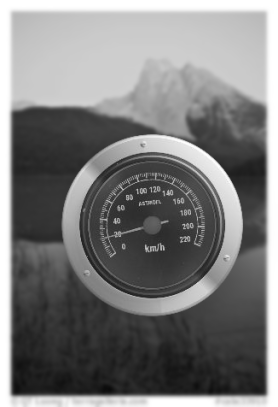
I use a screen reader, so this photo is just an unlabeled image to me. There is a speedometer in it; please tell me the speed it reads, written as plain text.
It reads 20 km/h
